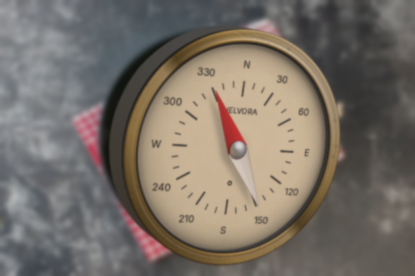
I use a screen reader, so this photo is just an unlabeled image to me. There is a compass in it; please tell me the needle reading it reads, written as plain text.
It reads 330 °
